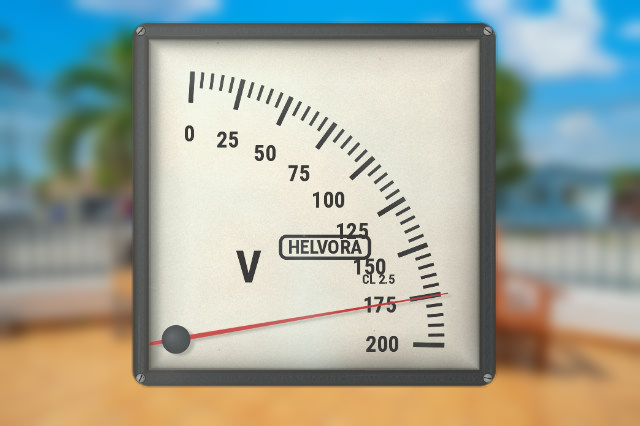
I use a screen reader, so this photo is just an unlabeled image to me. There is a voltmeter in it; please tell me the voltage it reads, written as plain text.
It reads 175 V
